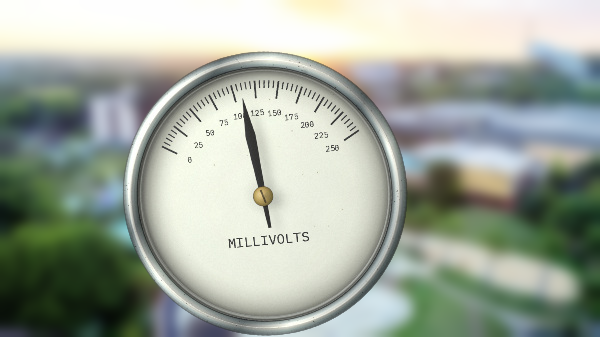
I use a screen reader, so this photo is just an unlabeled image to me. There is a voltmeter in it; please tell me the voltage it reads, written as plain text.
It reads 110 mV
